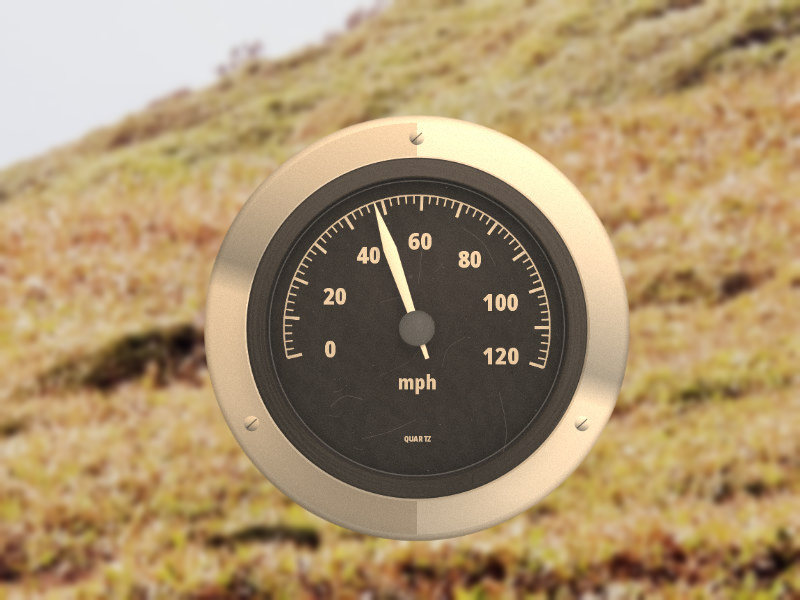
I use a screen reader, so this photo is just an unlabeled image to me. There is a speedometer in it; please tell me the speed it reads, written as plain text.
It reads 48 mph
